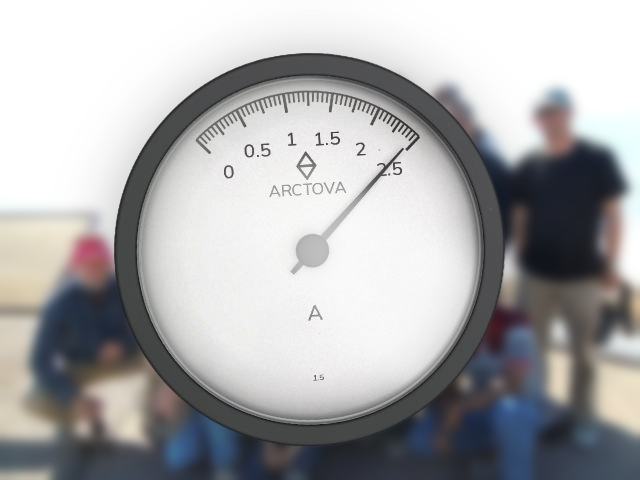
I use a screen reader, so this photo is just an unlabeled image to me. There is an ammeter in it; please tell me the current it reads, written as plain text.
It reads 2.45 A
